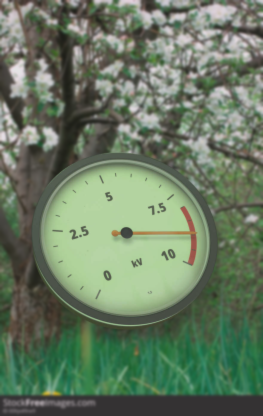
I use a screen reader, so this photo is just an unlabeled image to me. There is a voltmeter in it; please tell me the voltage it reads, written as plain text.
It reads 9 kV
